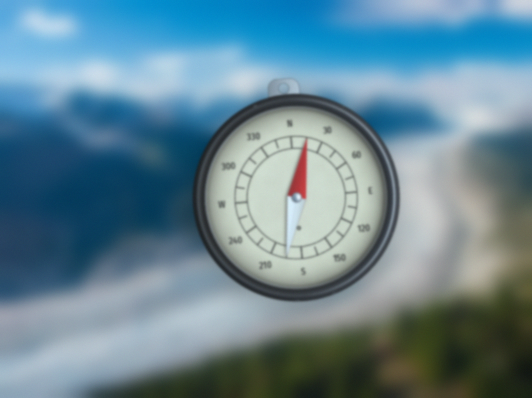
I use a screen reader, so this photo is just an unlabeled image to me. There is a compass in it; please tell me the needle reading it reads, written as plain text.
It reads 15 °
